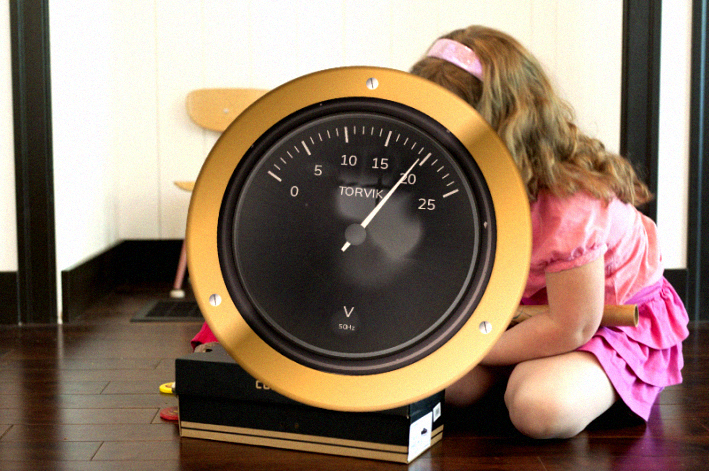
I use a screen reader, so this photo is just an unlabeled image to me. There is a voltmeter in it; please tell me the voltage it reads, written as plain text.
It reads 19.5 V
